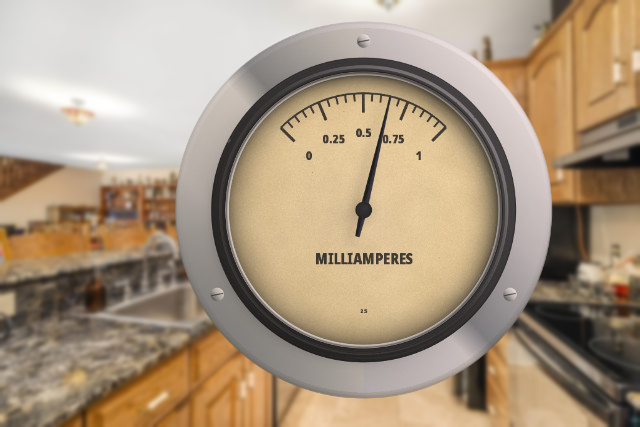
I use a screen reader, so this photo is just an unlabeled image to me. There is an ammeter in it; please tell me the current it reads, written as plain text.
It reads 0.65 mA
